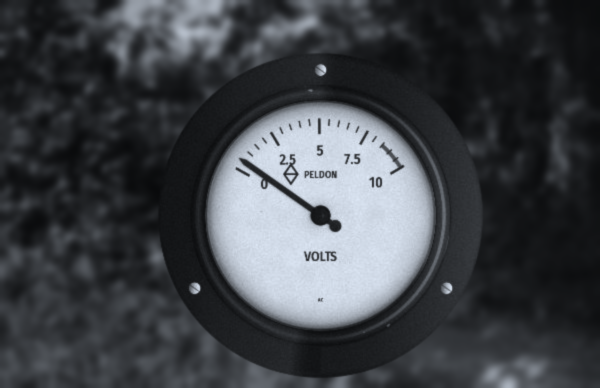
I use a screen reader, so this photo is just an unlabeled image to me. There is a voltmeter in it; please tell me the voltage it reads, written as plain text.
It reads 0.5 V
